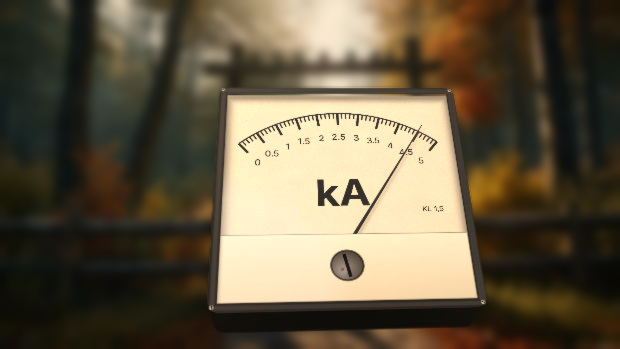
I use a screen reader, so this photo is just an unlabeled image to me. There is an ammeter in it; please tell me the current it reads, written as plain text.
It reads 4.5 kA
